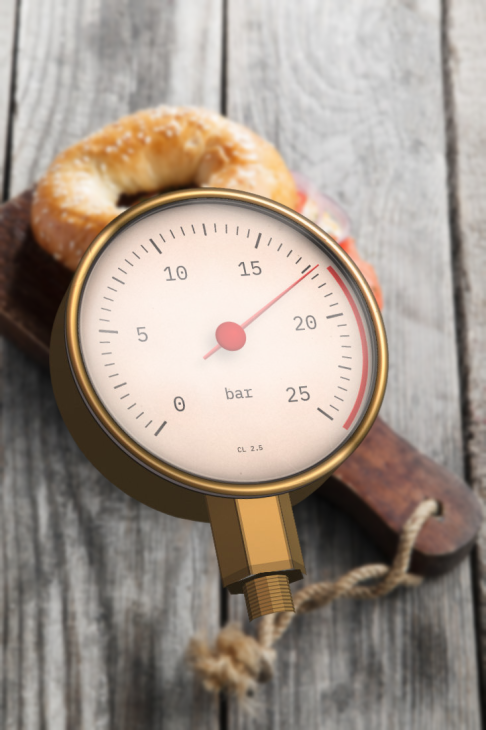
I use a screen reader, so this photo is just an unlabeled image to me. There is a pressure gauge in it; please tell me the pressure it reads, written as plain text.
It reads 17.75 bar
